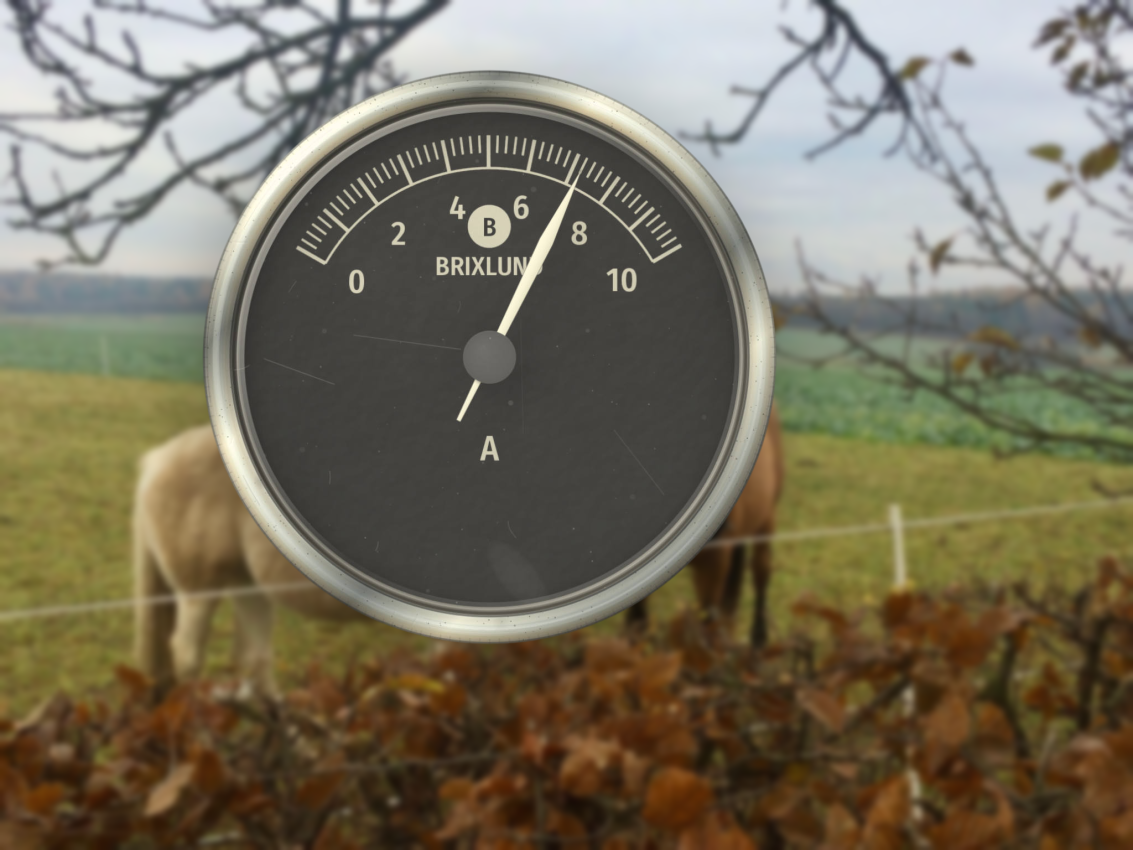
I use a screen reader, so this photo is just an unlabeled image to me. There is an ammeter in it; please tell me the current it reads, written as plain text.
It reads 7.2 A
